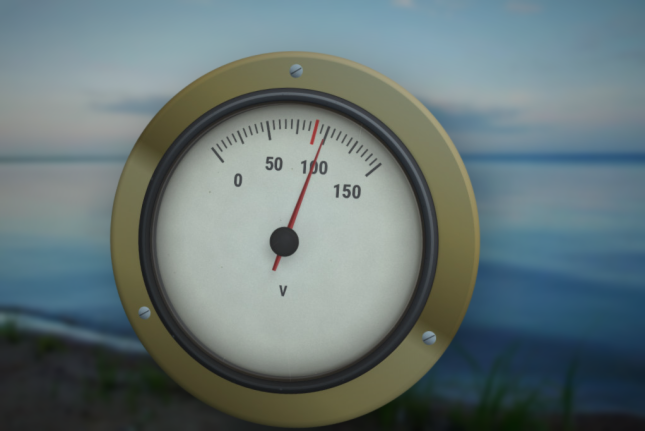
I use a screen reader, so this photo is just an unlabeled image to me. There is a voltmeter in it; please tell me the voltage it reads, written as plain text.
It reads 100 V
